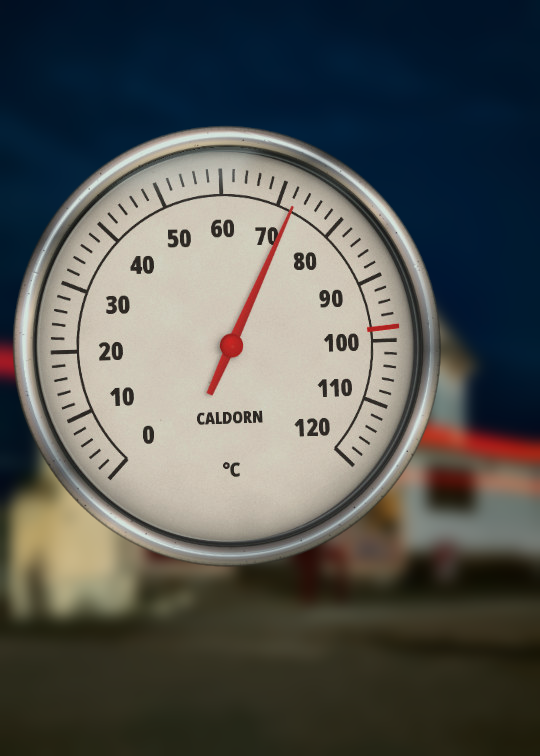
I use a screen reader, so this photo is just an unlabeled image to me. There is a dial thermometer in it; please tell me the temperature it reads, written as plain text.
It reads 72 °C
